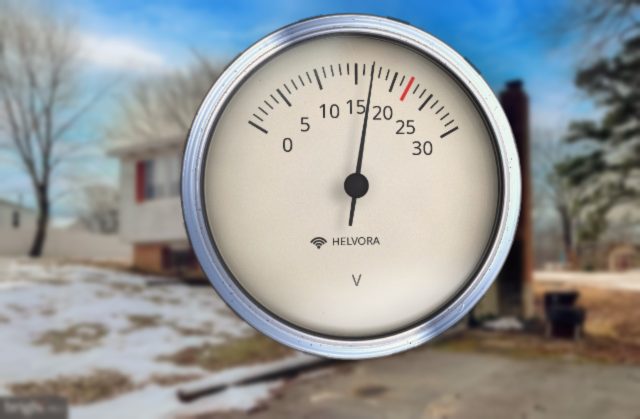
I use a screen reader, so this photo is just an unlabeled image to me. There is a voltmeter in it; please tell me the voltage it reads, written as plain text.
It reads 17 V
